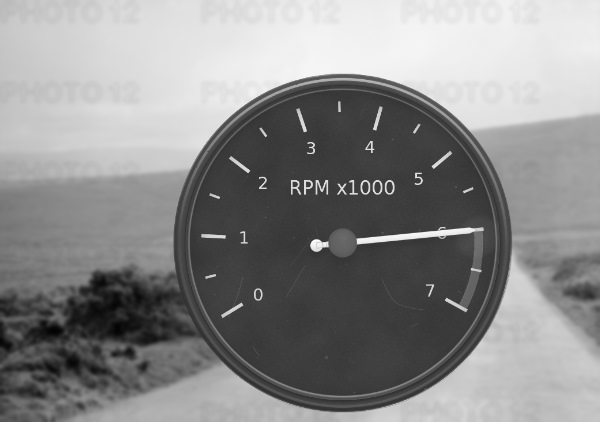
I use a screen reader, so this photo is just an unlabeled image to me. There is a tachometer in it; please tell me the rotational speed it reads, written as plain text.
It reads 6000 rpm
